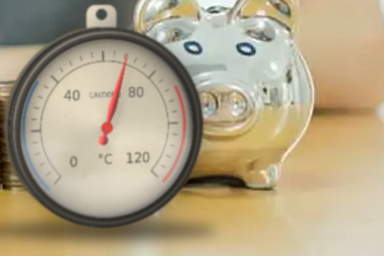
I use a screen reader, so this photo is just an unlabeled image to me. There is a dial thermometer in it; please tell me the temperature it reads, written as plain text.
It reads 68 °C
